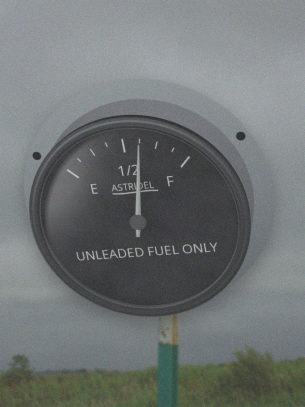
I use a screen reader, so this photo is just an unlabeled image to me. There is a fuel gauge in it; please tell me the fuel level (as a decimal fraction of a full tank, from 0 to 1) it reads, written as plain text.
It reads 0.625
